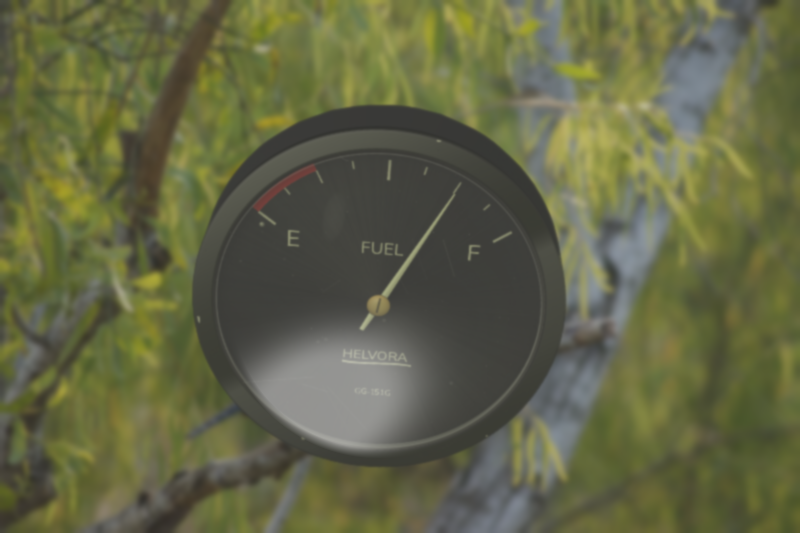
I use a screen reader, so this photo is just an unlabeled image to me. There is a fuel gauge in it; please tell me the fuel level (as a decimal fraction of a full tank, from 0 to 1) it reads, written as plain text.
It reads 0.75
